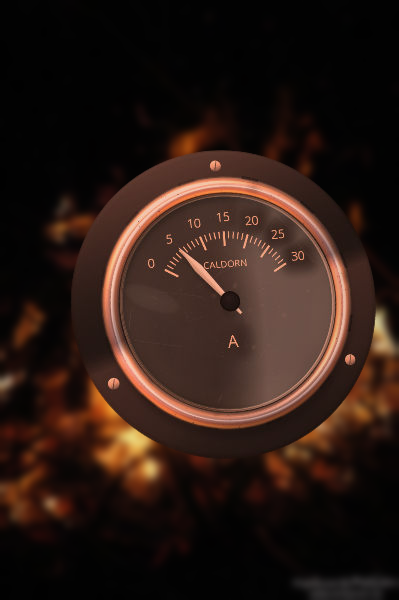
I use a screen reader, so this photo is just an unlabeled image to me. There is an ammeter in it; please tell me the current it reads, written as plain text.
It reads 5 A
